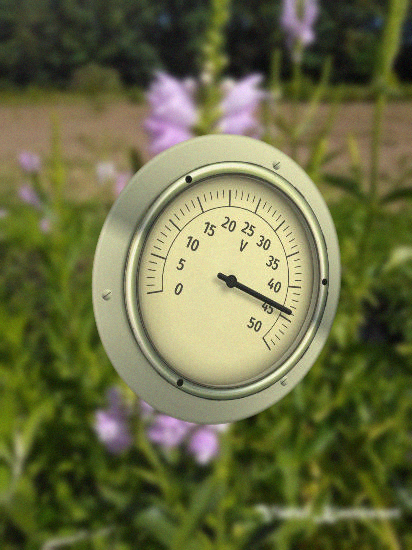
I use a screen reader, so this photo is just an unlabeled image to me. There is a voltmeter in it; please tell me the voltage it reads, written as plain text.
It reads 44 V
